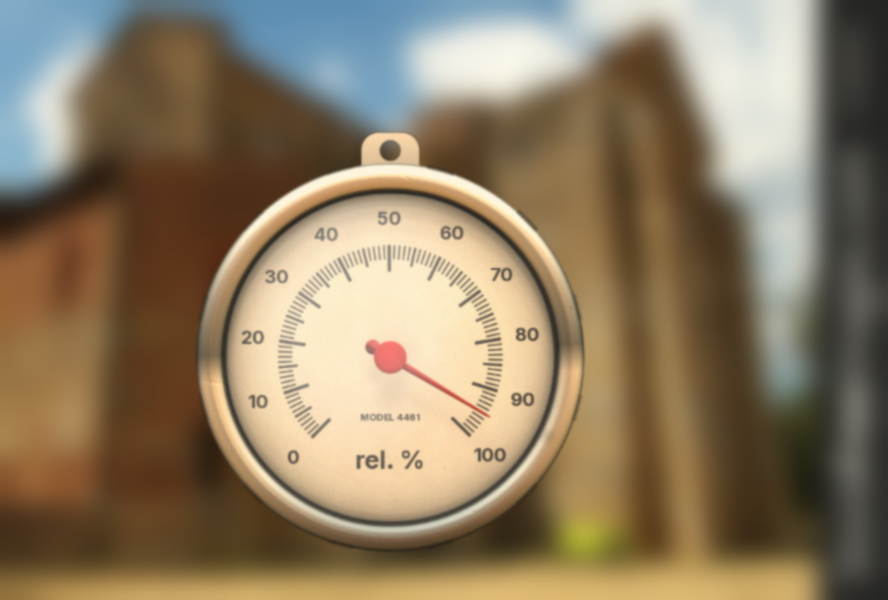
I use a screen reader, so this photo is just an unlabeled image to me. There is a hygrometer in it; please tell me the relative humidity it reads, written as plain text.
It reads 95 %
